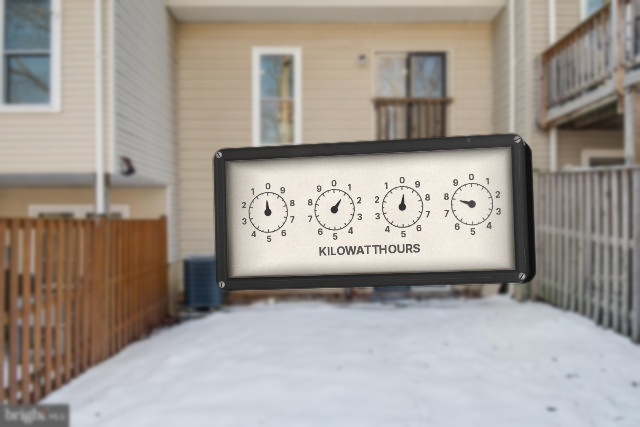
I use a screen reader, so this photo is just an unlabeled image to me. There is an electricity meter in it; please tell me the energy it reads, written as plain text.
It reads 98 kWh
